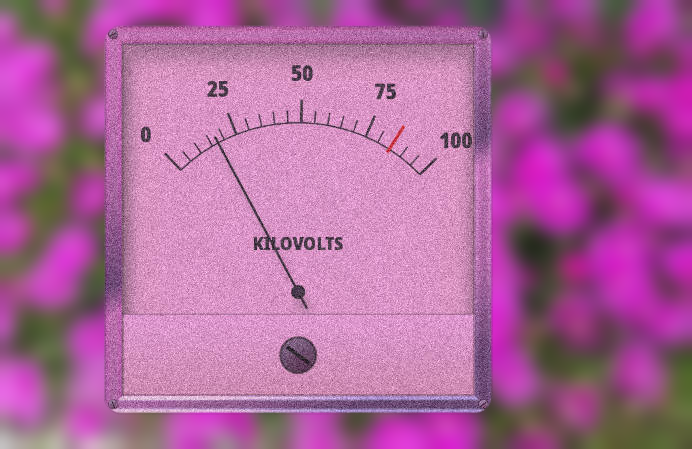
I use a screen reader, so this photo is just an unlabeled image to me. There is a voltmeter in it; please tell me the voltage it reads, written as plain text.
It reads 17.5 kV
